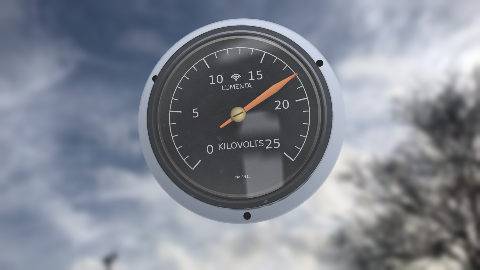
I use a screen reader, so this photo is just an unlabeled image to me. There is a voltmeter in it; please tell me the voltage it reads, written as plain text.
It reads 18 kV
